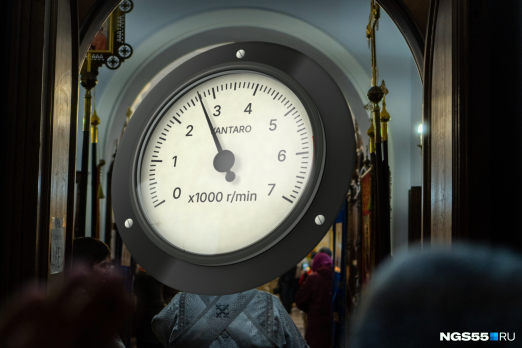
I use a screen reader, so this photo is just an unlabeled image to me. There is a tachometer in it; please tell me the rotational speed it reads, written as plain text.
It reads 2700 rpm
